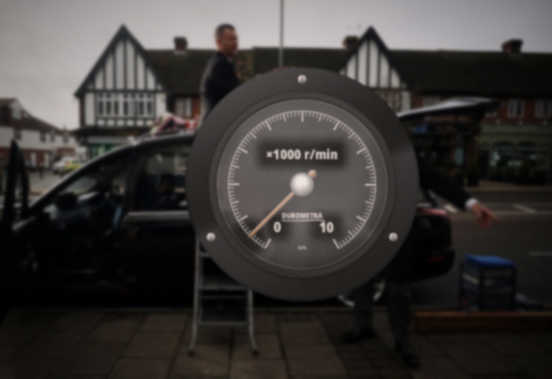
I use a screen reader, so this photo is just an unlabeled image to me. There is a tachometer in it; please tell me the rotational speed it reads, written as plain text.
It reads 500 rpm
